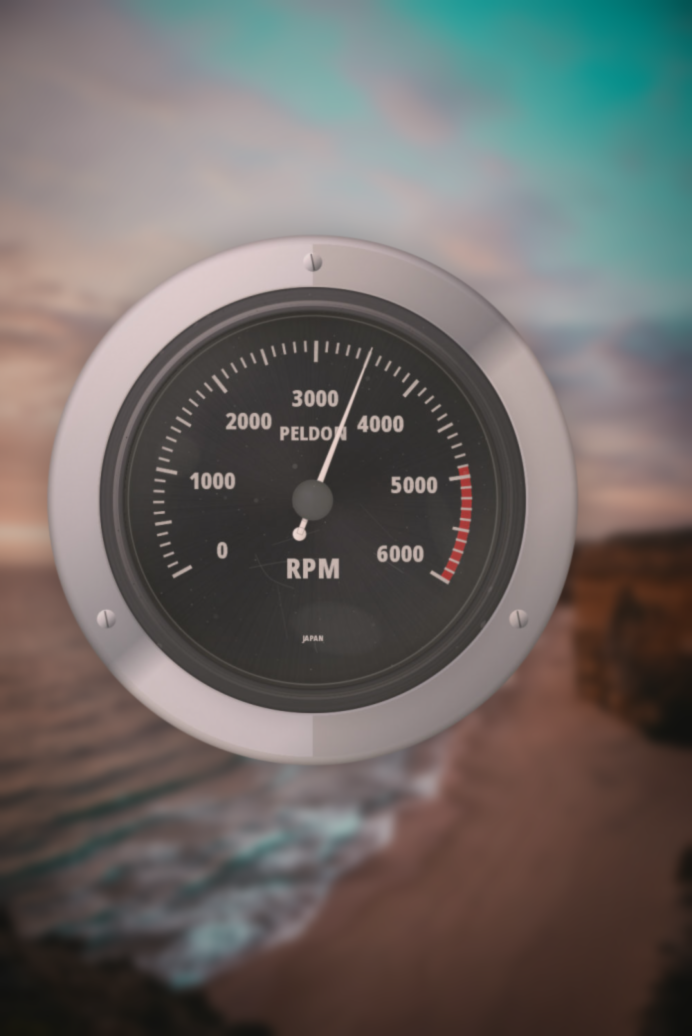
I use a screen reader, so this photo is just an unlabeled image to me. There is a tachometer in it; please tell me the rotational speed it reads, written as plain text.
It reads 3500 rpm
